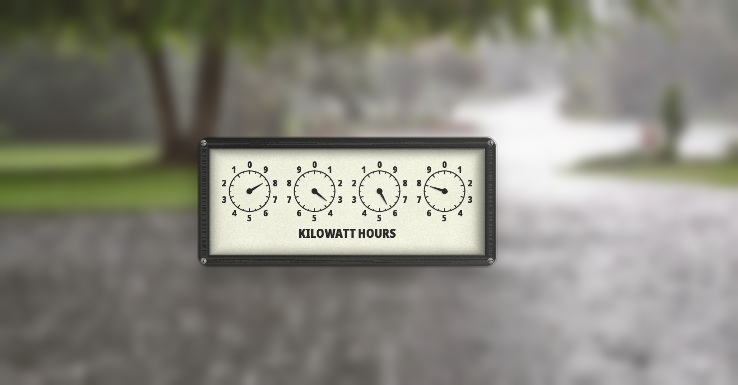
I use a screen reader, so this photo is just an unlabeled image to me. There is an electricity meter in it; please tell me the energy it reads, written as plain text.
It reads 8358 kWh
